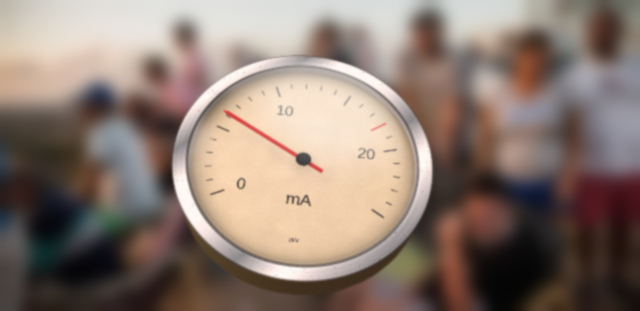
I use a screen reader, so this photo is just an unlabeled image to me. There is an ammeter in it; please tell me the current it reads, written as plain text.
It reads 6 mA
